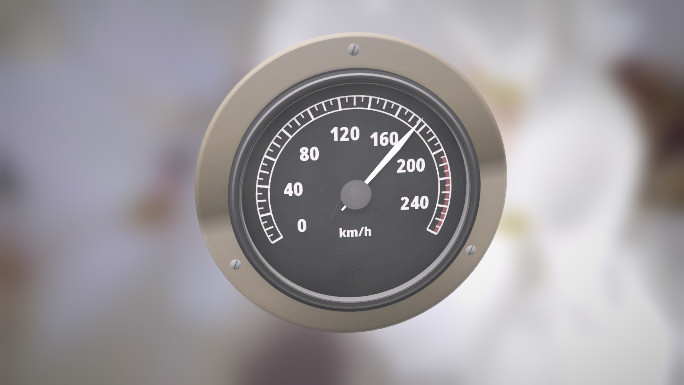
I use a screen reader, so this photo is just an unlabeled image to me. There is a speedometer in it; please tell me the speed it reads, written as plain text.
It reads 175 km/h
